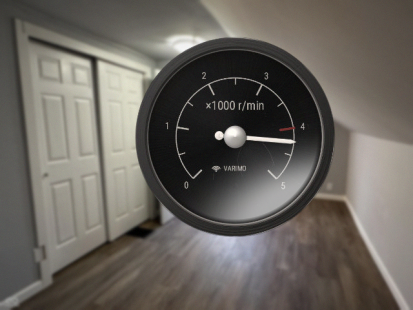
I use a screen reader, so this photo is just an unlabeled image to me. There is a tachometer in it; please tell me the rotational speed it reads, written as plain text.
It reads 4250 rpm
